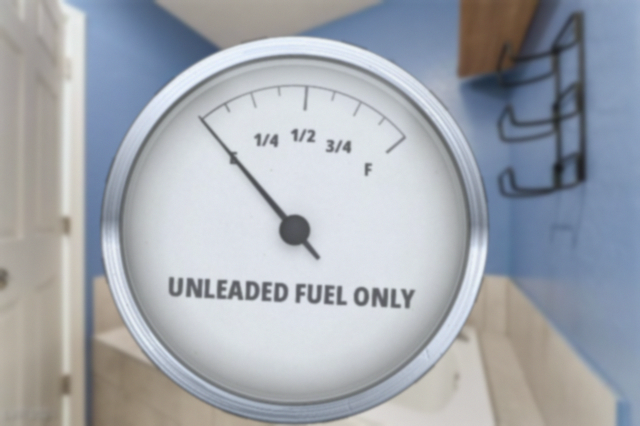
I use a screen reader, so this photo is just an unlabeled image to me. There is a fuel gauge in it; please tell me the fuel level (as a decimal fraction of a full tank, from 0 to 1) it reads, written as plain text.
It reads 0
